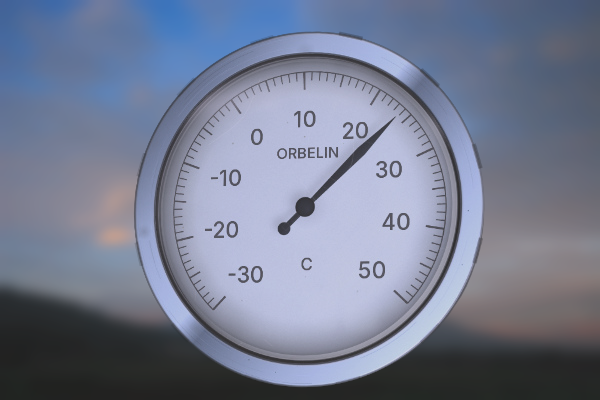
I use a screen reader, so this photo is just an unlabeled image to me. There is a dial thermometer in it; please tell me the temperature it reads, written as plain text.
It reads 24 °C
